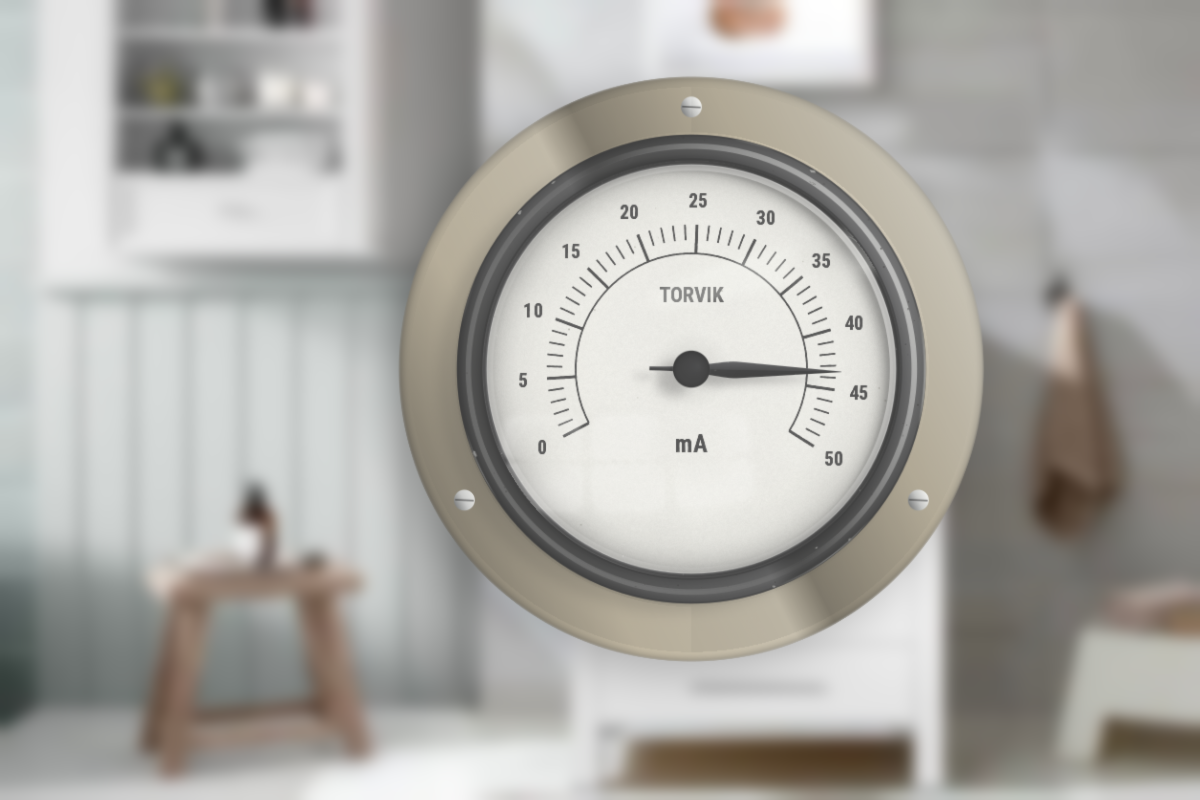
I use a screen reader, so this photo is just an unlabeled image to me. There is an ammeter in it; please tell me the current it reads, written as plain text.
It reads 43.5 mA
